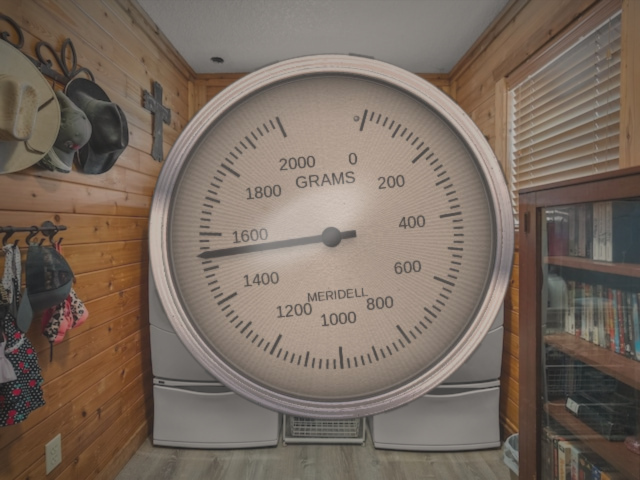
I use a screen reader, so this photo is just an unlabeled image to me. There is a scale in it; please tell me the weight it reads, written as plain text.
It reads 1540 g
